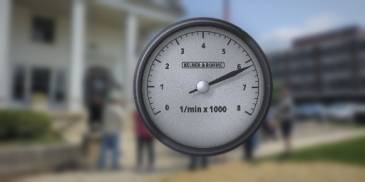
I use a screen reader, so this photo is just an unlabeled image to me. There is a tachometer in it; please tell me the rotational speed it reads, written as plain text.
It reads 6200 rpm
